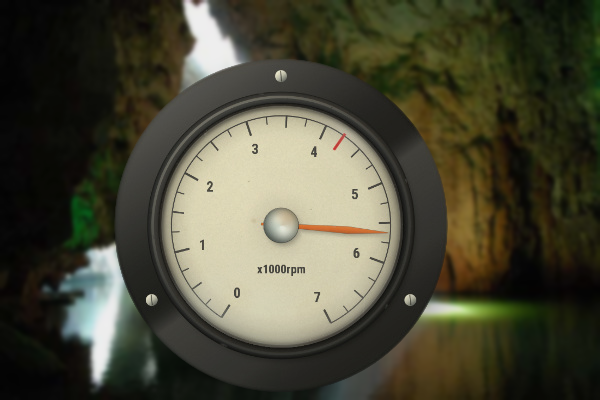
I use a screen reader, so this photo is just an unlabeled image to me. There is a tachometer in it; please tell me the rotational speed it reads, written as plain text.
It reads 5625 rpm
